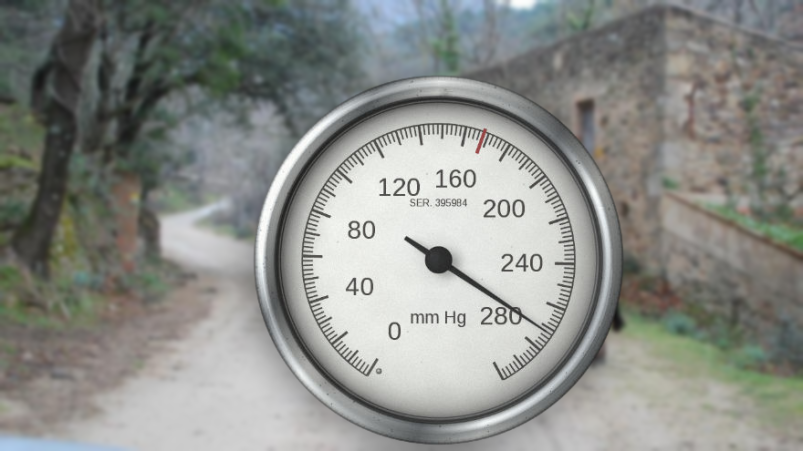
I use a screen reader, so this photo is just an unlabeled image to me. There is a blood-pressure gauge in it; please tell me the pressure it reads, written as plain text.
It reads 272 mmHg
